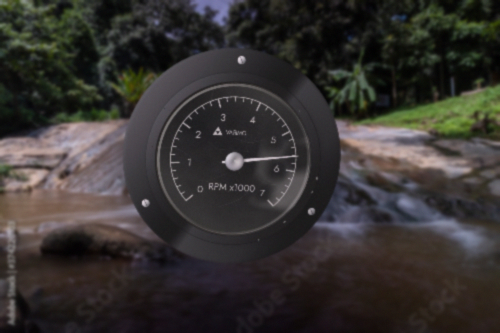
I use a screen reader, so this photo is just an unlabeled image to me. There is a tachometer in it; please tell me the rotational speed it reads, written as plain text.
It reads 5600 rpm
